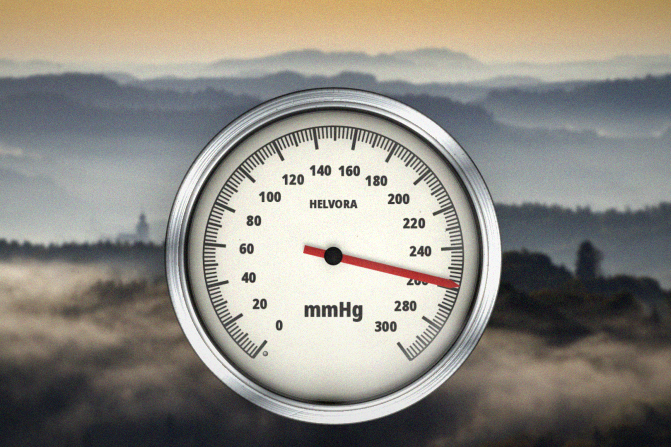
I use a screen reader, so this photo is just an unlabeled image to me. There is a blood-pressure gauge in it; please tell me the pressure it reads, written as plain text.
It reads 258 mmHg
